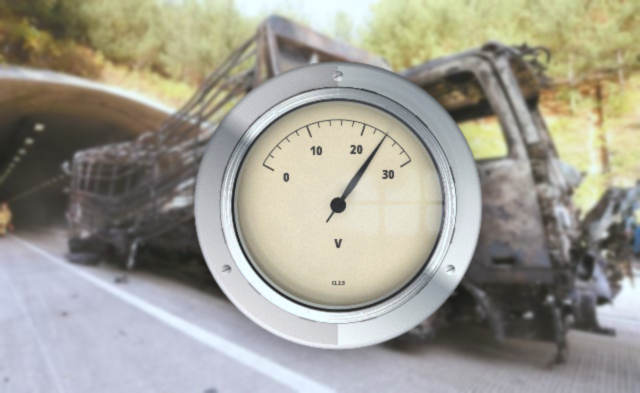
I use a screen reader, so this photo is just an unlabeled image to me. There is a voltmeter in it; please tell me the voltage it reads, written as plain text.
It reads 24 V
